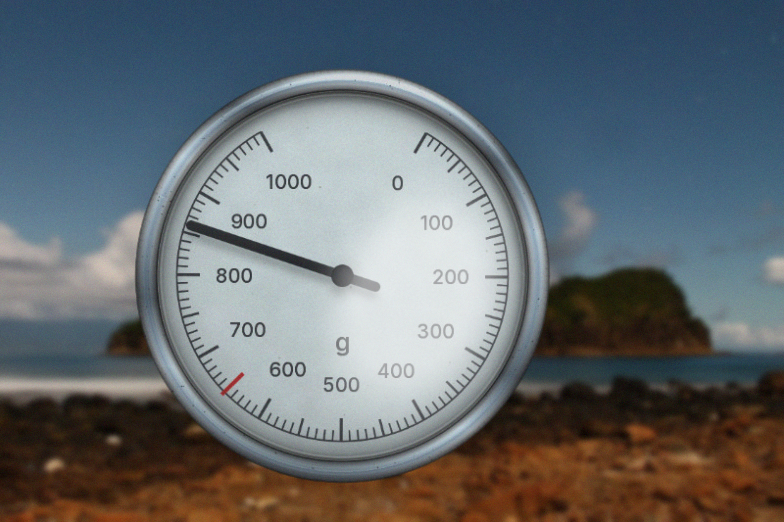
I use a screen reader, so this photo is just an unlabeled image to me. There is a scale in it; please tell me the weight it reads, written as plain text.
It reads 860 g
